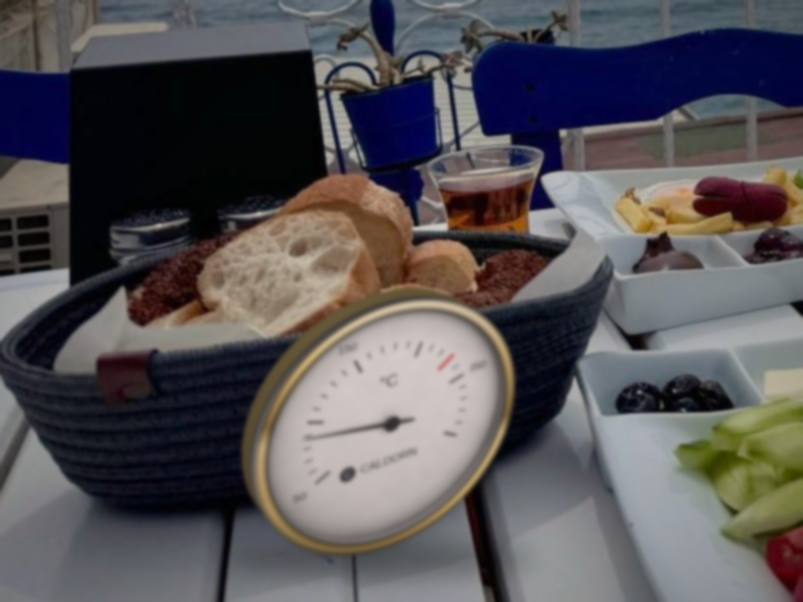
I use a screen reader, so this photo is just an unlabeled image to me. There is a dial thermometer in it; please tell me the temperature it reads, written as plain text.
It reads 90 °C
